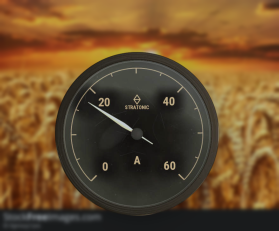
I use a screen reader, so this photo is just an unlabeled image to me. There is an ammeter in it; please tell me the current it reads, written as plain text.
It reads 17.5 A
